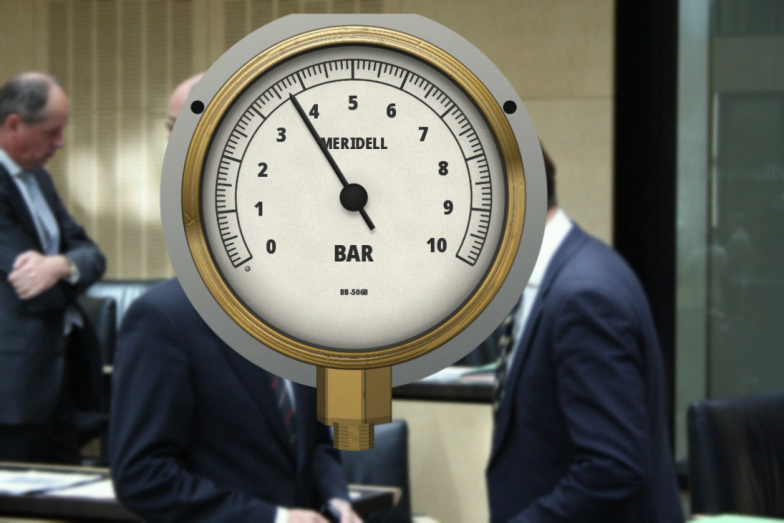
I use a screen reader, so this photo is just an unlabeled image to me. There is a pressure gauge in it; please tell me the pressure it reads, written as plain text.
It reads 3.7 bar
